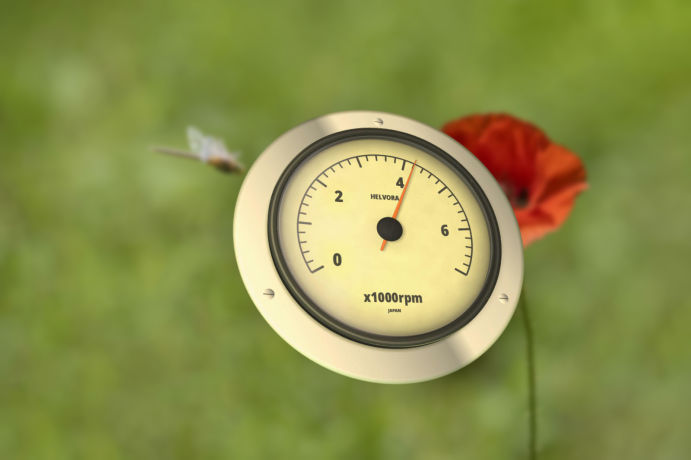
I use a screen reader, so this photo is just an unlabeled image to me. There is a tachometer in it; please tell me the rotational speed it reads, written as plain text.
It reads 4200 rpm
